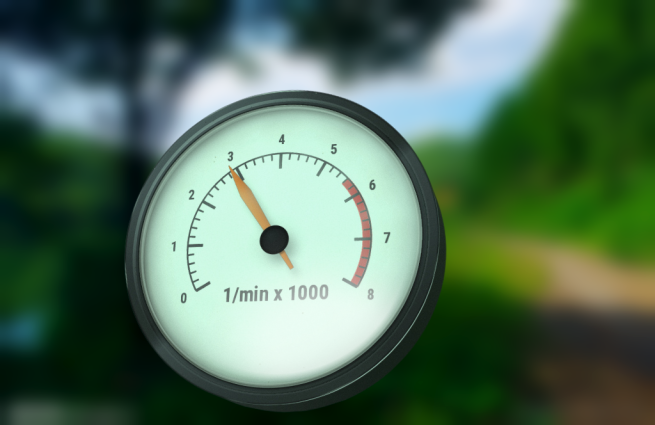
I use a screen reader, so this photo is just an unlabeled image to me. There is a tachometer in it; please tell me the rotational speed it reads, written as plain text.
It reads 2900 rpm
